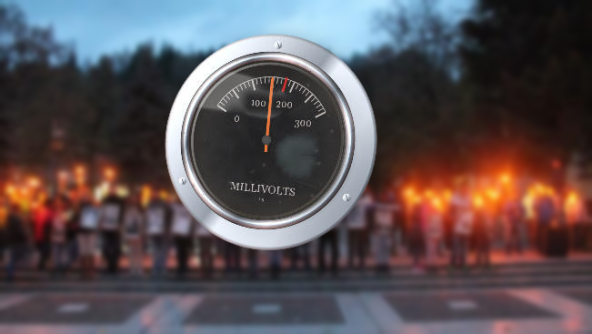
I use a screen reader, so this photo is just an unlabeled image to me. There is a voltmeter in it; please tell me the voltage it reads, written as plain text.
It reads 150 mV
